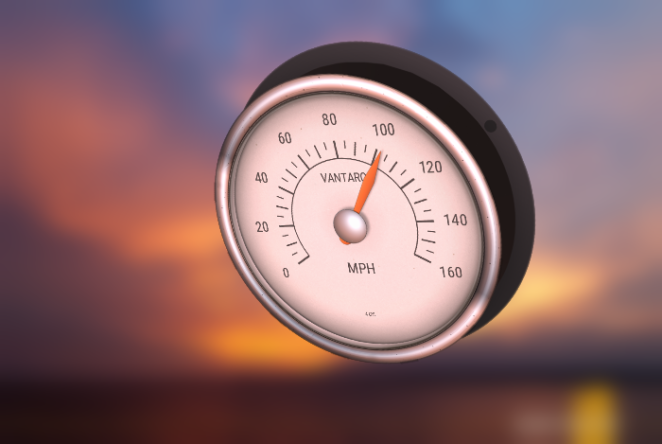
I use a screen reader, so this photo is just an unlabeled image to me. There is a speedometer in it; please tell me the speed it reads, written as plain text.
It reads 102.5 mph
